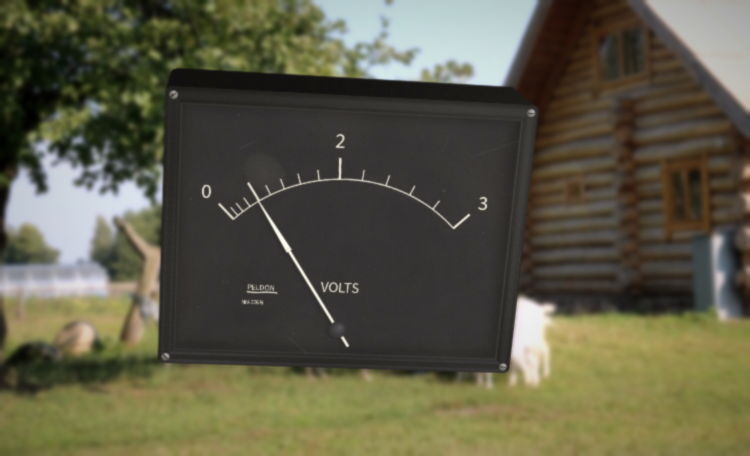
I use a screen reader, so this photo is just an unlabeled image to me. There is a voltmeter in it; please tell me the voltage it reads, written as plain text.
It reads 1 V
